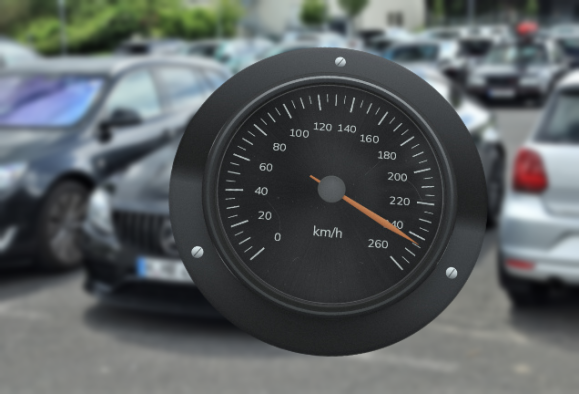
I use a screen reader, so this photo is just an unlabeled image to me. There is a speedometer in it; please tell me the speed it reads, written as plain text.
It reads 245 km/h
